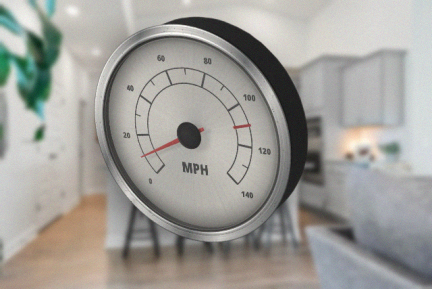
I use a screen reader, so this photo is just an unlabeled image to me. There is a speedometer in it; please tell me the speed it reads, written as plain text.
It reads 10 mph
